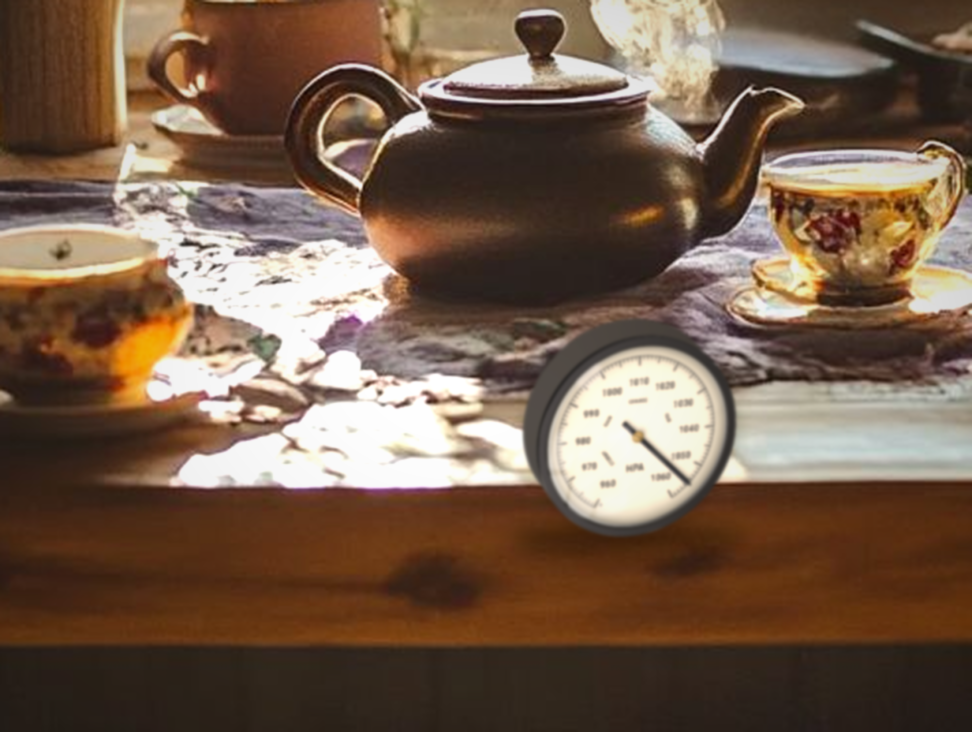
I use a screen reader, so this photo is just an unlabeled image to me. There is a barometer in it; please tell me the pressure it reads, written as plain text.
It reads 1055 hPa
